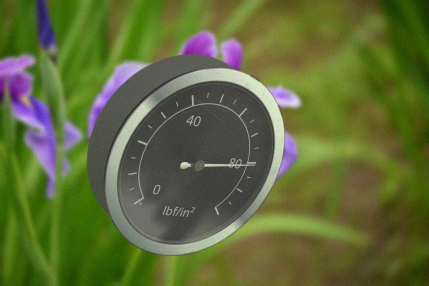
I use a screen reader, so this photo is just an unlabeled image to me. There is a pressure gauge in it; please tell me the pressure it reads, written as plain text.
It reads 80 psi
